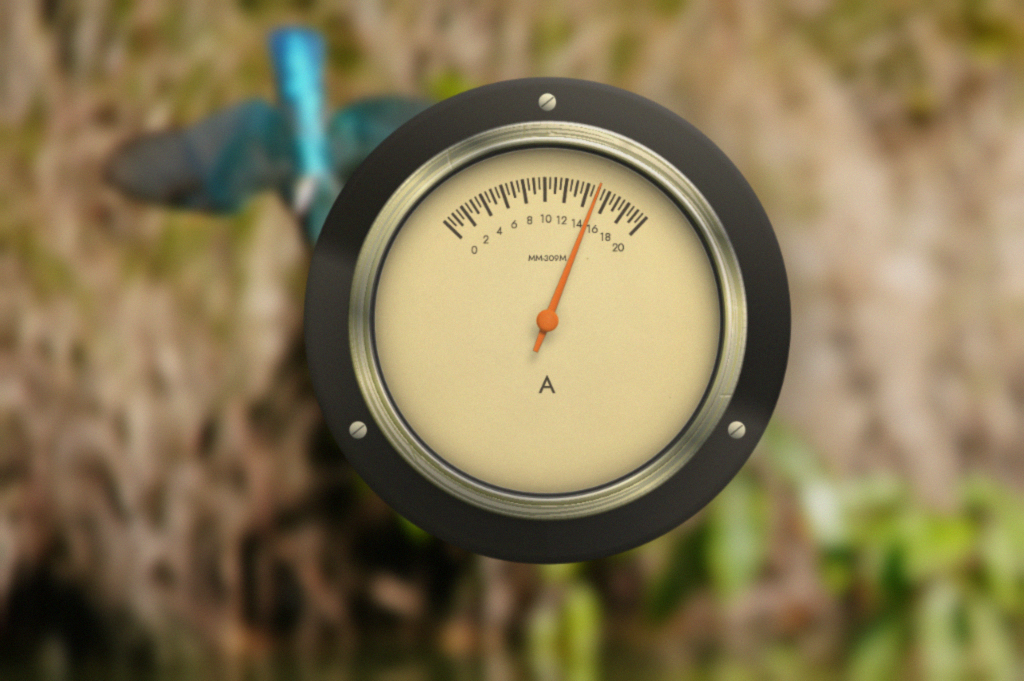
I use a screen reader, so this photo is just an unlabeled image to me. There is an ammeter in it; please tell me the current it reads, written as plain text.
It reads 15 A
